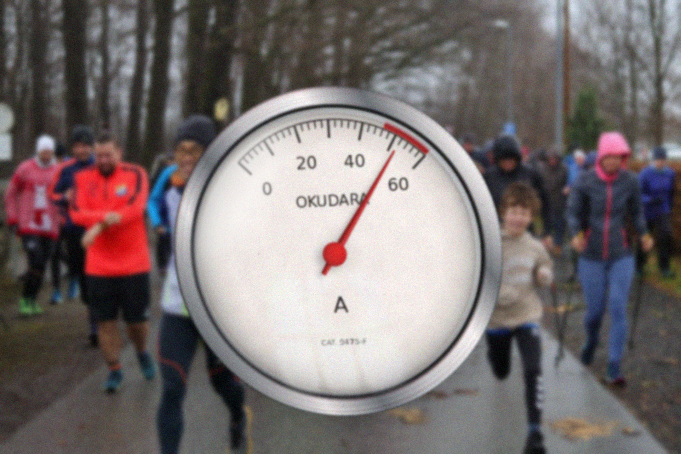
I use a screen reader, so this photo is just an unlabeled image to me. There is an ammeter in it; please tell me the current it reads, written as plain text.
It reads 52 A
